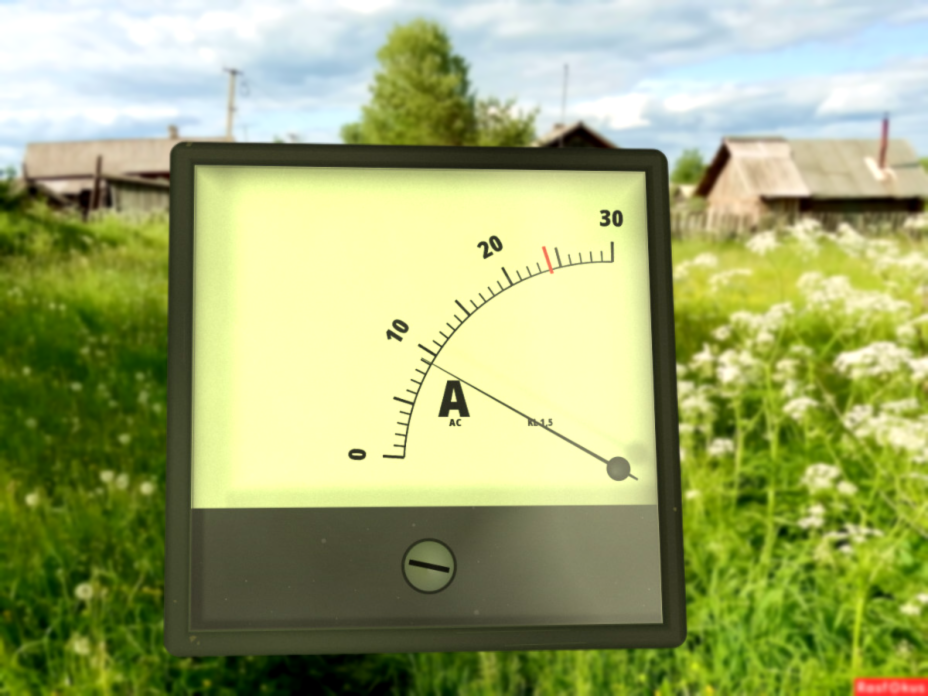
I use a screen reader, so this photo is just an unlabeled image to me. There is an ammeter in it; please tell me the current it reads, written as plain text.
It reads 9 A
